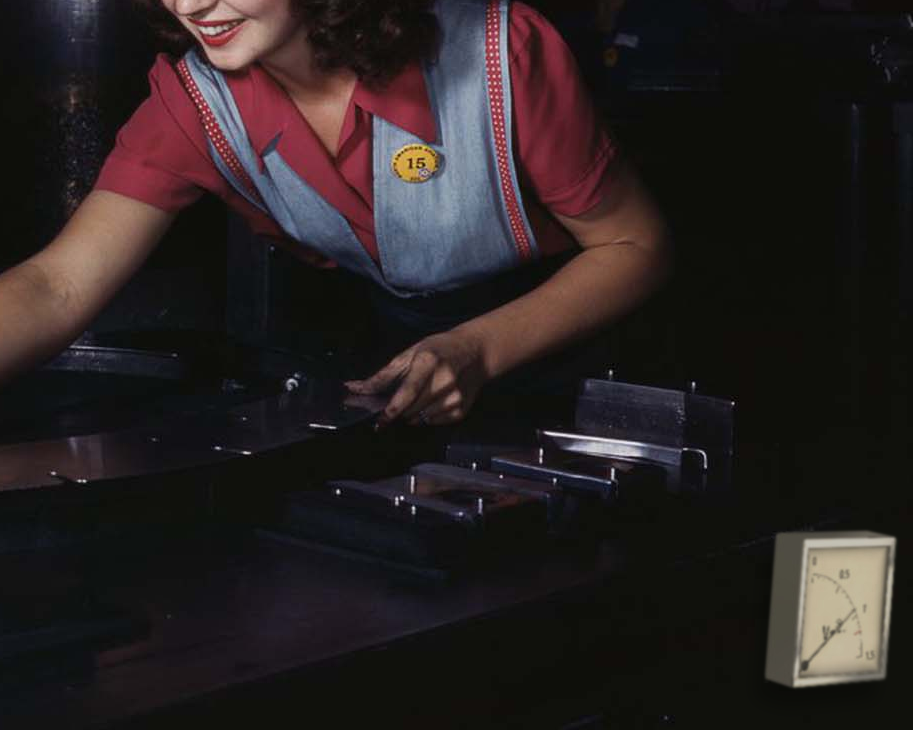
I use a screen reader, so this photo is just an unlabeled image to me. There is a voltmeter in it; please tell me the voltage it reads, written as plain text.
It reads 0.9 V
